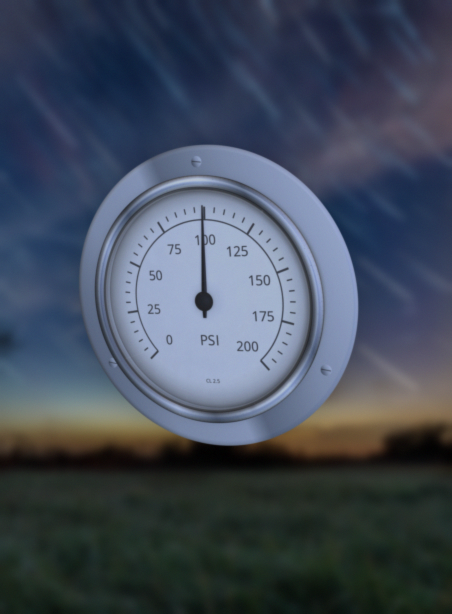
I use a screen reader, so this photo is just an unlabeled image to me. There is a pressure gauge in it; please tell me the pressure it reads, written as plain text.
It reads 100 psi
